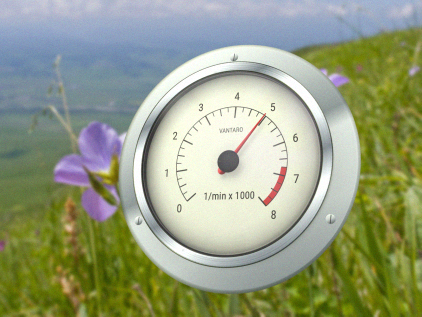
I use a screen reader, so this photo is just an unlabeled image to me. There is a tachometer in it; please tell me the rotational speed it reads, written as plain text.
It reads 5000 rpm
